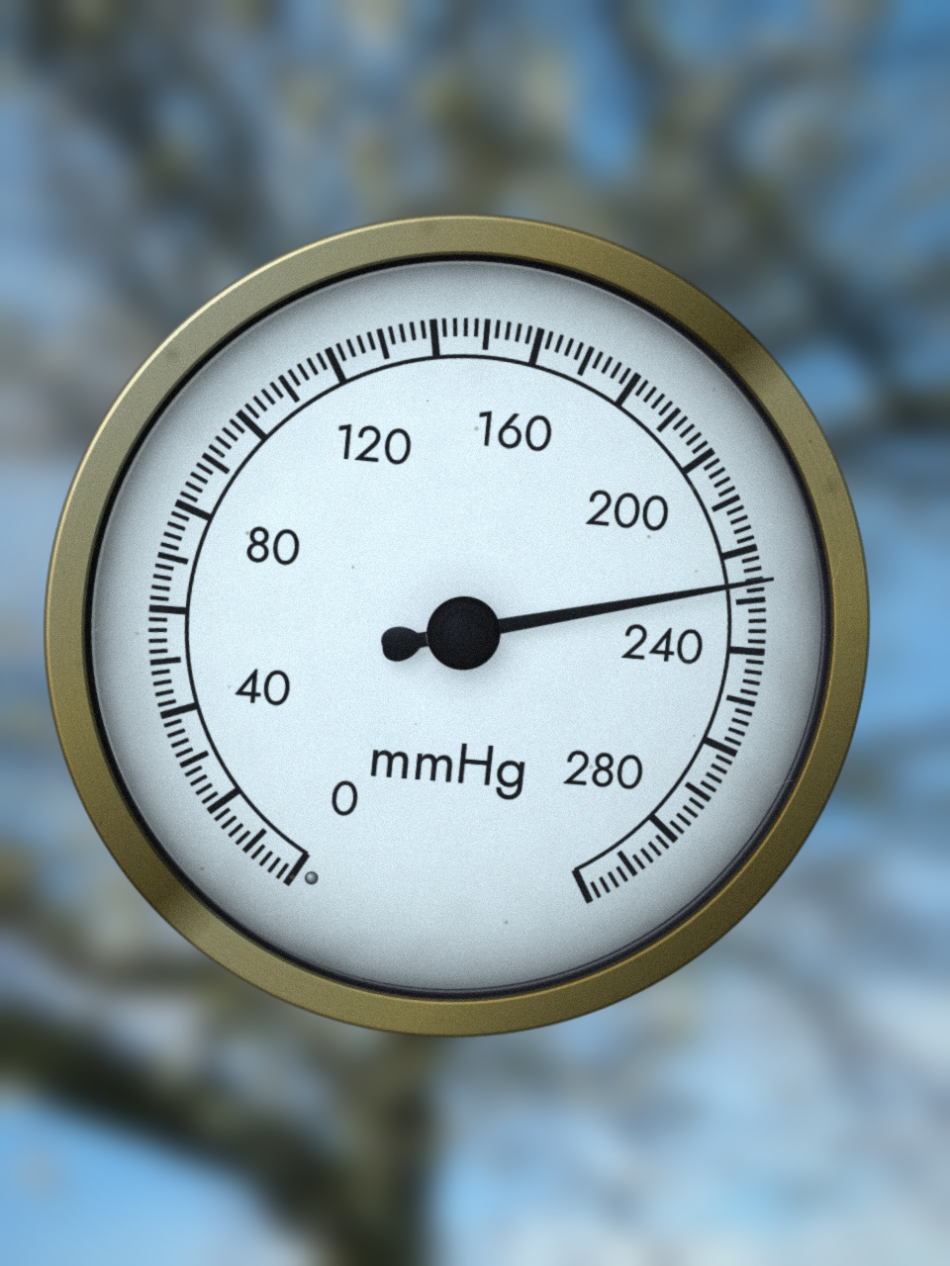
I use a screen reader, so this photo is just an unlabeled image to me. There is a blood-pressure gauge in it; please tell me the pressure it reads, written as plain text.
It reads 226 mmHg
